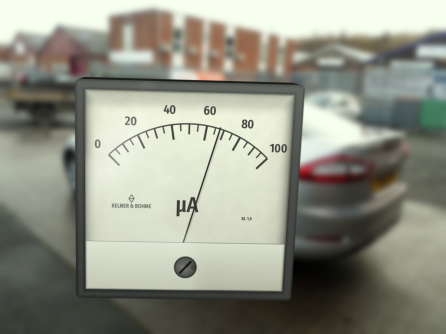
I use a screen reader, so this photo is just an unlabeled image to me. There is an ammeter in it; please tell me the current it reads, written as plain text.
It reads 67.5 µA
